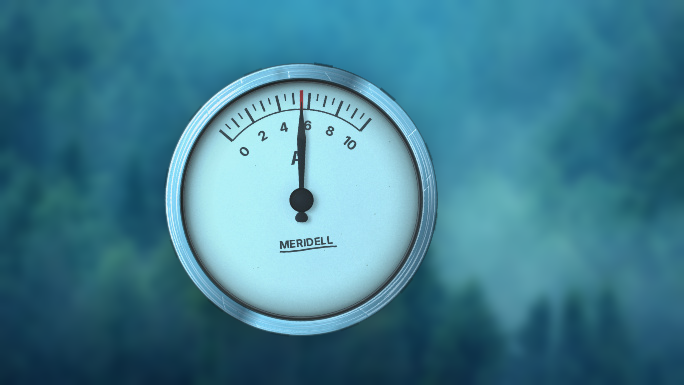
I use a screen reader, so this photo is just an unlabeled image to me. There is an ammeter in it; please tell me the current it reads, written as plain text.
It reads 5.5 A
